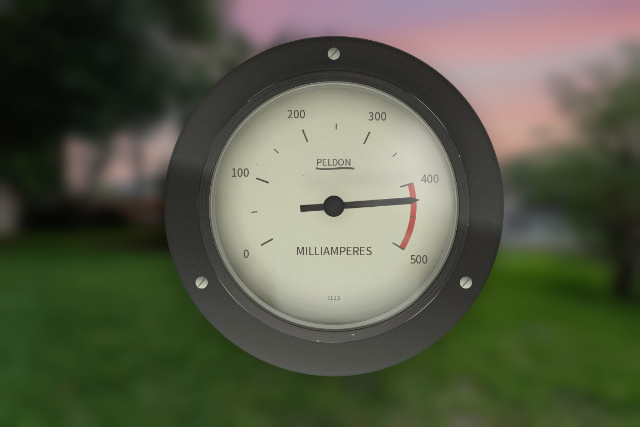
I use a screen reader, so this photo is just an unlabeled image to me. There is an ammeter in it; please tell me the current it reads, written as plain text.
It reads 425 mA
